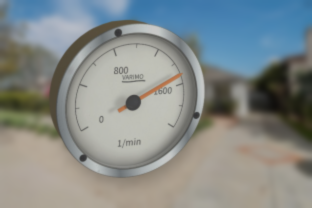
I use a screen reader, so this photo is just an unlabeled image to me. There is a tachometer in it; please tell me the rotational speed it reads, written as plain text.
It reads 1500 rpm
